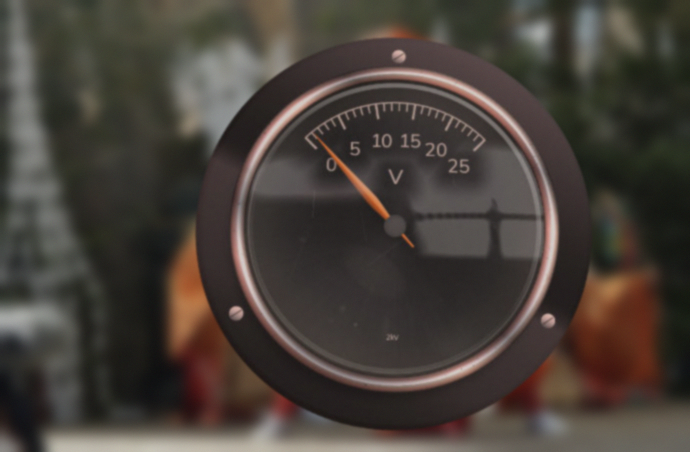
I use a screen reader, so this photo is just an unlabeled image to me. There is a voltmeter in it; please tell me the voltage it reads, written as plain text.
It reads 1 V
